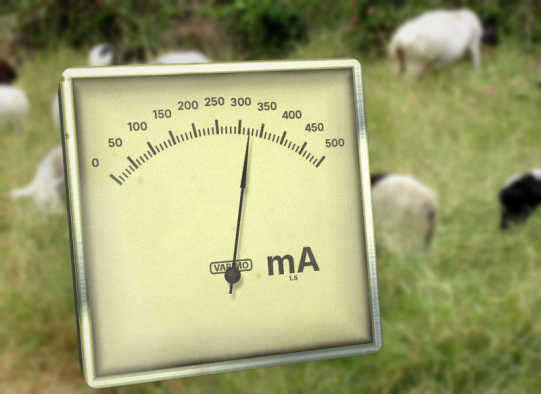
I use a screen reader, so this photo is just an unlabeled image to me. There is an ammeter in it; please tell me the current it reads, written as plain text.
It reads 320 mA
